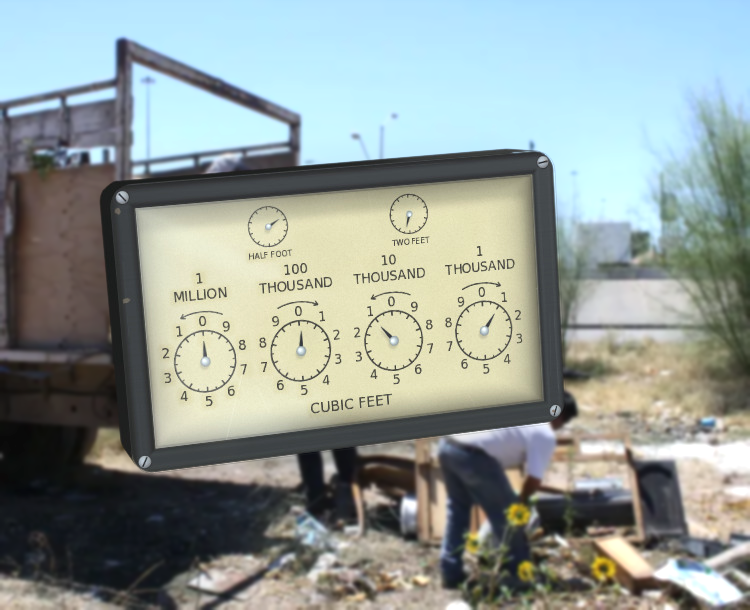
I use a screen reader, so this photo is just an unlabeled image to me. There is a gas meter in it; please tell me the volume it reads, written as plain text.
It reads 1100 ft³
